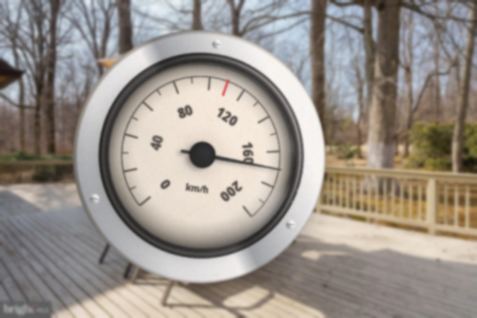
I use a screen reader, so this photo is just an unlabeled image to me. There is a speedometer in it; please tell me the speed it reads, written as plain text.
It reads 170 km/h
